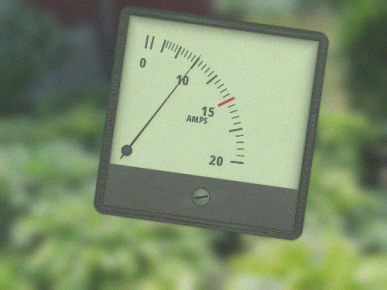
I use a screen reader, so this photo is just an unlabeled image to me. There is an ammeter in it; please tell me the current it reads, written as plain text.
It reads 10 A
